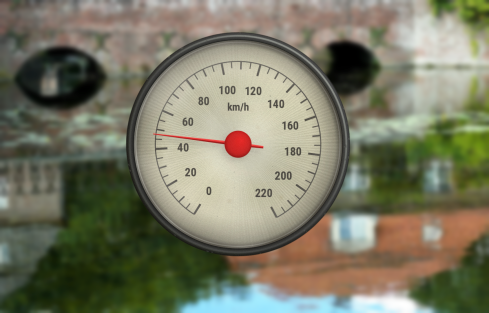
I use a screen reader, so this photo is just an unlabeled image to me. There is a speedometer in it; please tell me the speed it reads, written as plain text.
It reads 47.5 km/h
